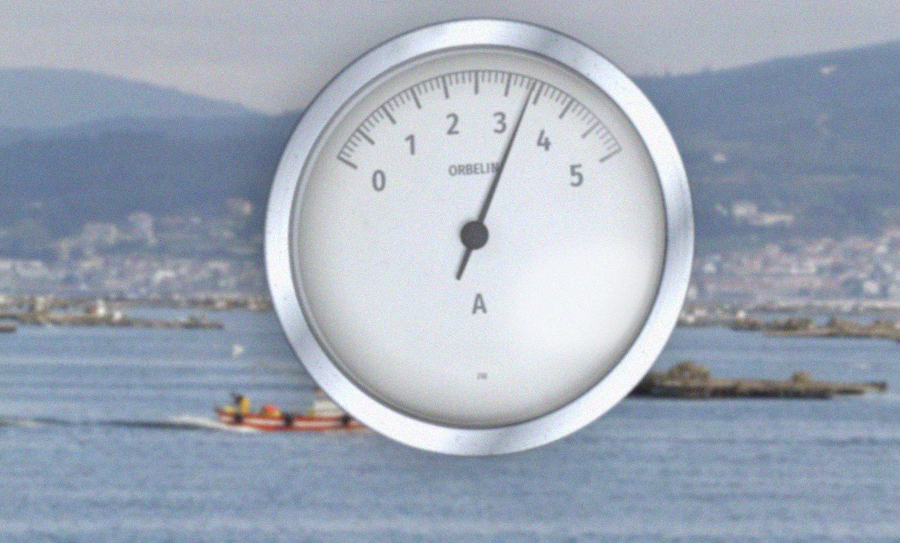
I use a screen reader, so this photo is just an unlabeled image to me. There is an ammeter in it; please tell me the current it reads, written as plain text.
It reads 3.4 A
